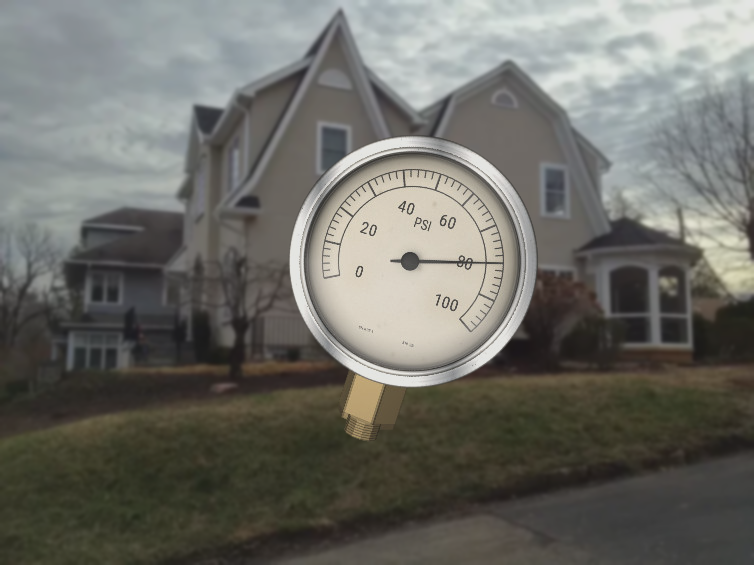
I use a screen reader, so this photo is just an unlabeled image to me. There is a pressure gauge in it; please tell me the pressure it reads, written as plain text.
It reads 80 psi
